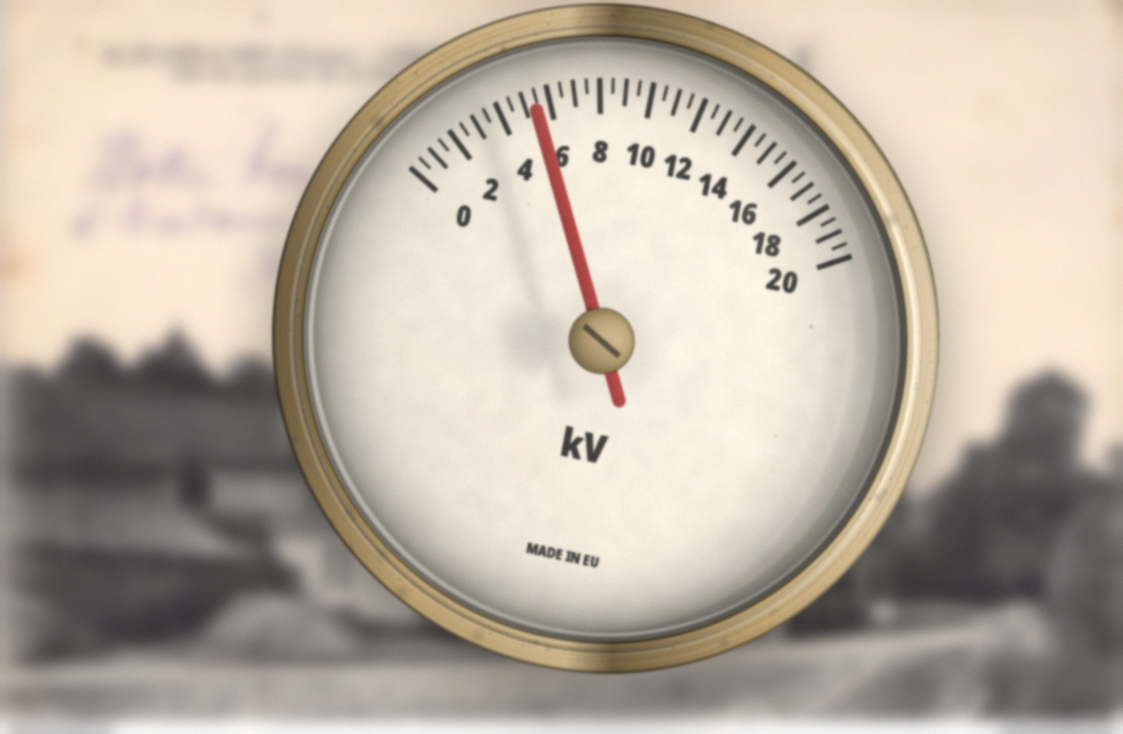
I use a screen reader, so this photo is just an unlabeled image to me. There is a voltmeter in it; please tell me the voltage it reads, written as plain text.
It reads 5.5 kV
